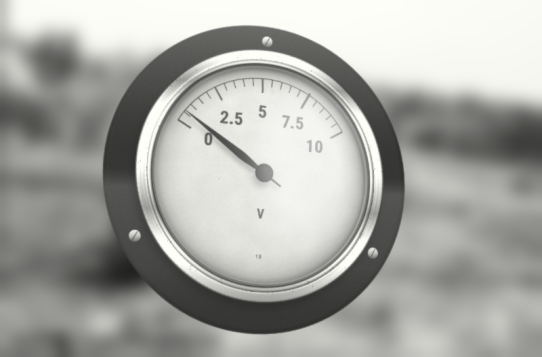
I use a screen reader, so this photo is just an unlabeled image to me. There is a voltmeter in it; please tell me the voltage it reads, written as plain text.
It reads 0.5 V
